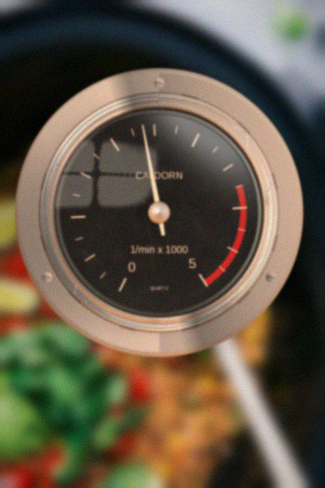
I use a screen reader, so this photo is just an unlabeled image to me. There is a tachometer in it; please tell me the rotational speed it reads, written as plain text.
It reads 2375 rpm
